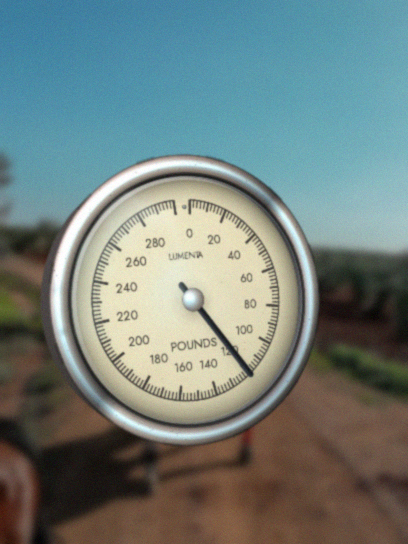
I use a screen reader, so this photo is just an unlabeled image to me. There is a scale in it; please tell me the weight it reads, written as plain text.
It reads 120 lb
